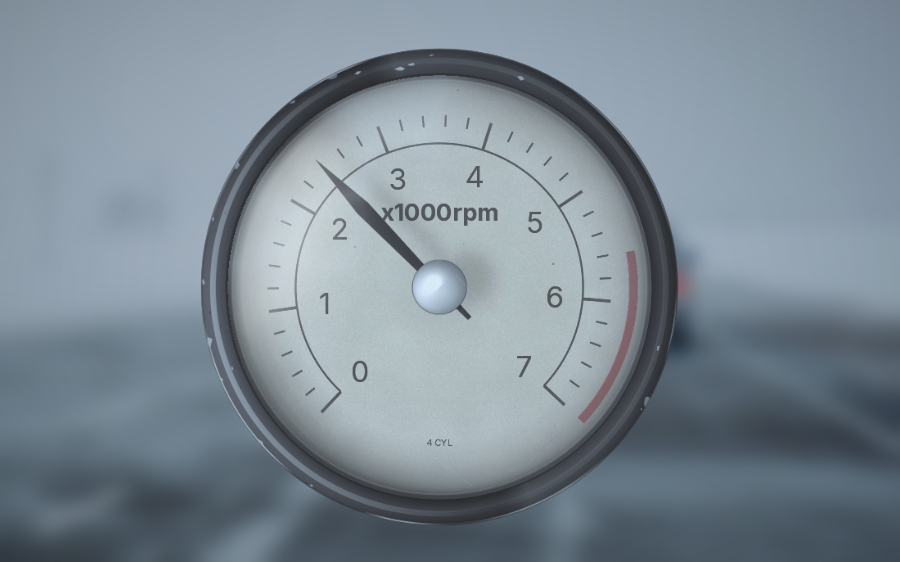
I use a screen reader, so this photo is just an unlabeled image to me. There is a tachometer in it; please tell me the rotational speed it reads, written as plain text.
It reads 2400 rpm
